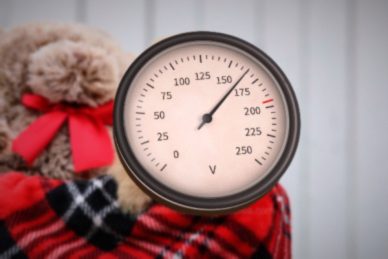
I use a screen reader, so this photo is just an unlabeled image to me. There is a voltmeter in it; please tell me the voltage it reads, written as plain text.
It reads 165 V
